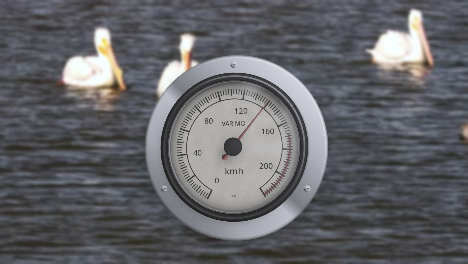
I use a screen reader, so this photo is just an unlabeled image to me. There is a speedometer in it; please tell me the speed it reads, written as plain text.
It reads 140 km/h
